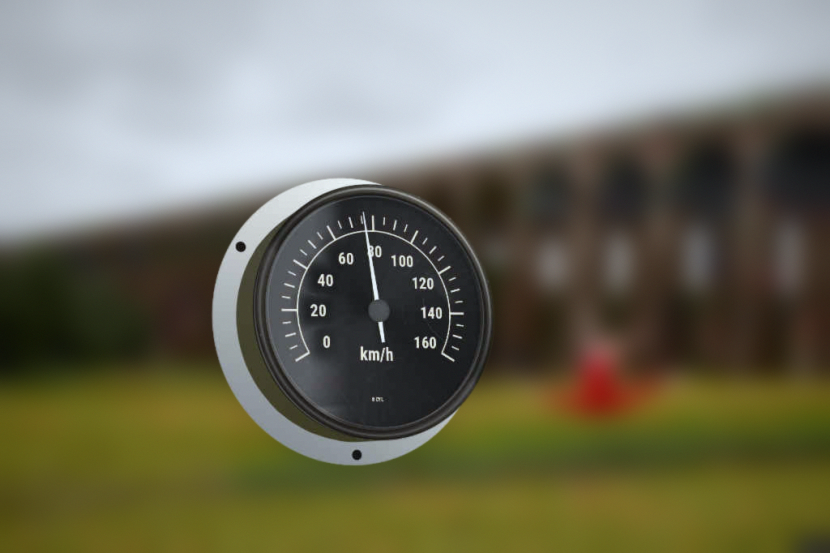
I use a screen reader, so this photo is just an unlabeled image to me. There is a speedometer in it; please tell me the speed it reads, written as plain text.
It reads 75 km/h
